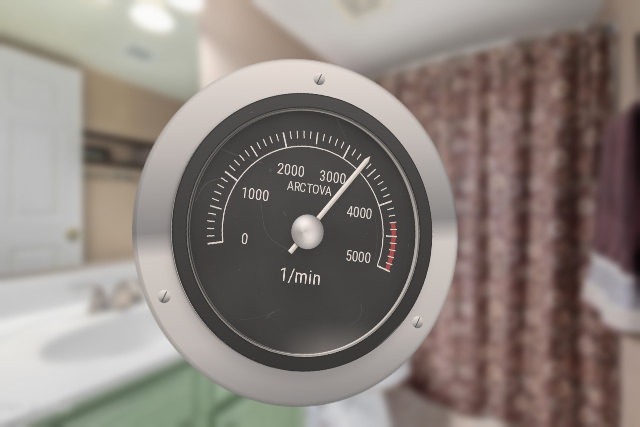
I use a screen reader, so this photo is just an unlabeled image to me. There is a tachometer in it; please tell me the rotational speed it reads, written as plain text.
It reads 3300 rpm
